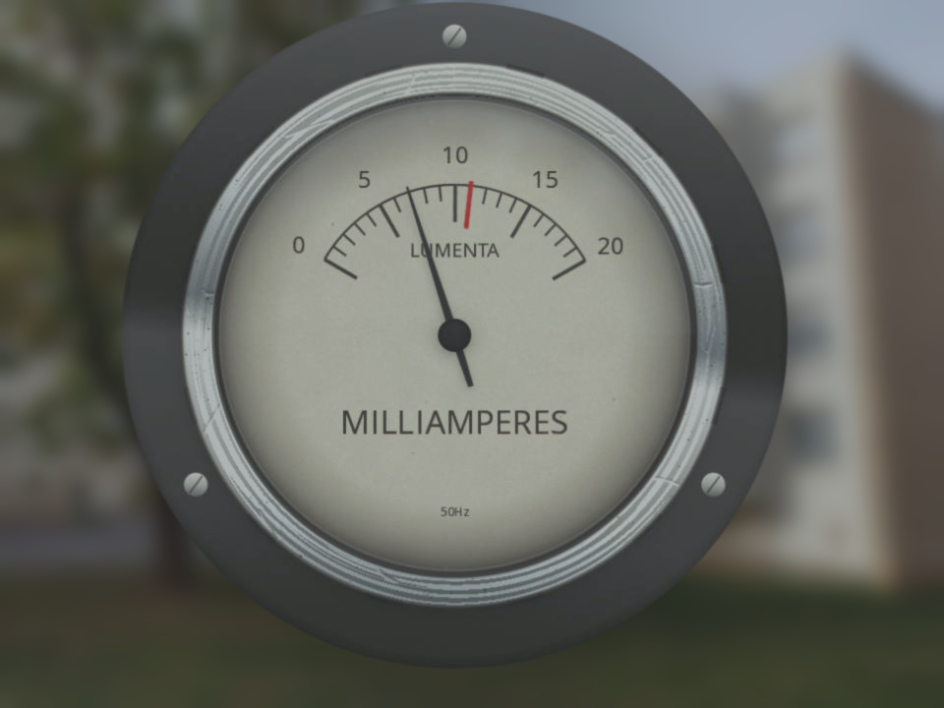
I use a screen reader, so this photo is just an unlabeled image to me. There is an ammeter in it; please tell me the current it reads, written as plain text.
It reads 7 mA
